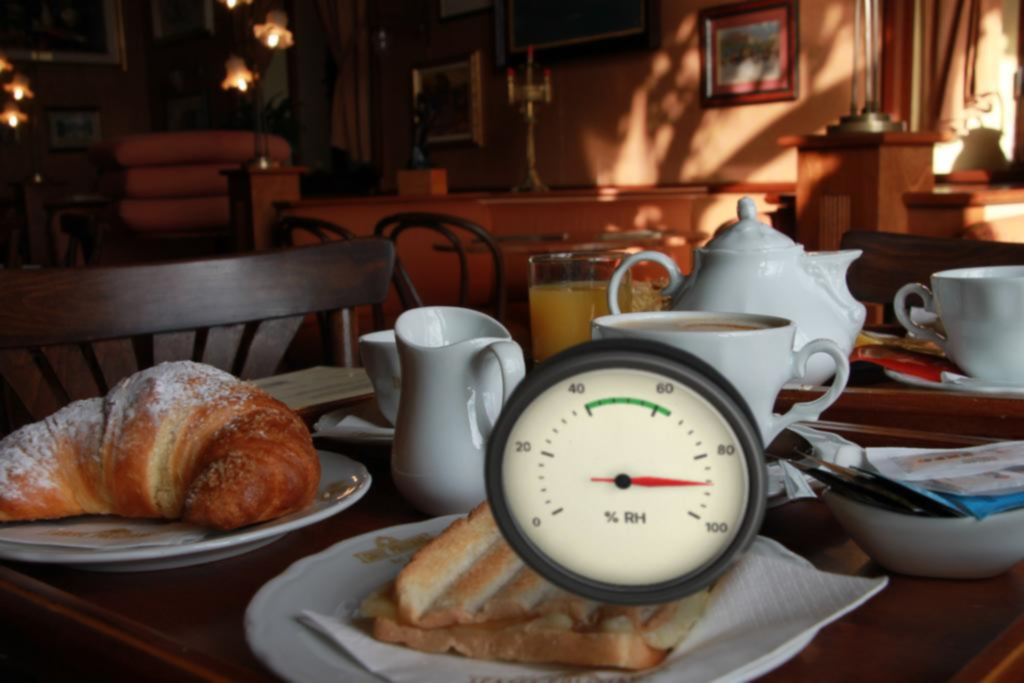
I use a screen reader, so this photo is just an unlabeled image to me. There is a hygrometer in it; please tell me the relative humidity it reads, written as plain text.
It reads 88 %
